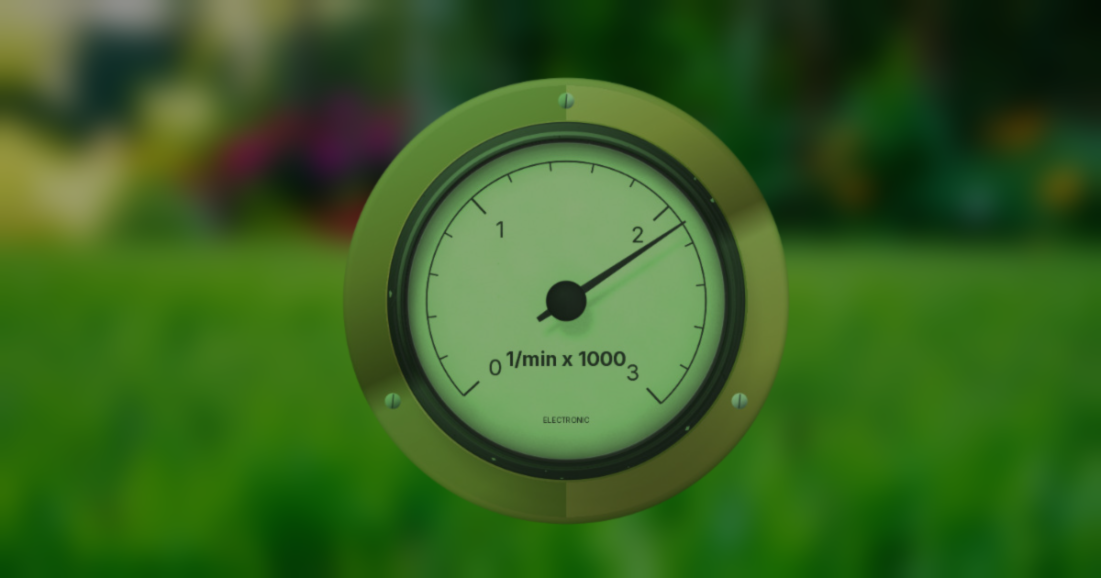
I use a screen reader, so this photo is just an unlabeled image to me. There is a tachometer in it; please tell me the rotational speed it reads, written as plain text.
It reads 2100 rpm
